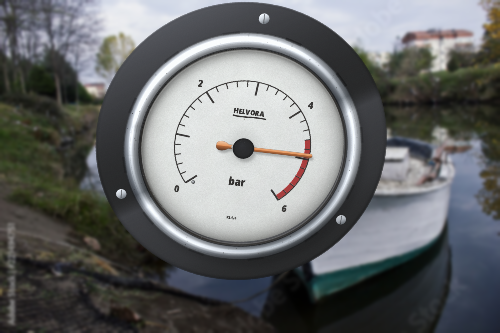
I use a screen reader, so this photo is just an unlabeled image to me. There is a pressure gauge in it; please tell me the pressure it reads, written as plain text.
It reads 4.9 bar
